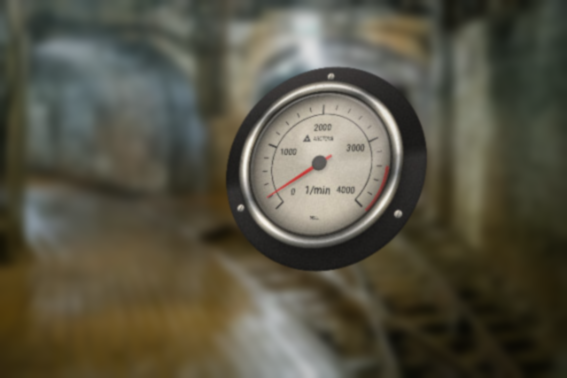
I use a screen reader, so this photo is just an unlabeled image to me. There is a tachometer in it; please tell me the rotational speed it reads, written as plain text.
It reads 200 rpm
